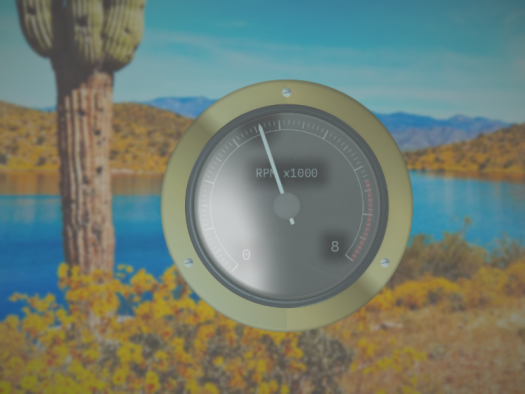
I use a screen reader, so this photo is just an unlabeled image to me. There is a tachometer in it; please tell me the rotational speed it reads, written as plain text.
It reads 3600 rpm
